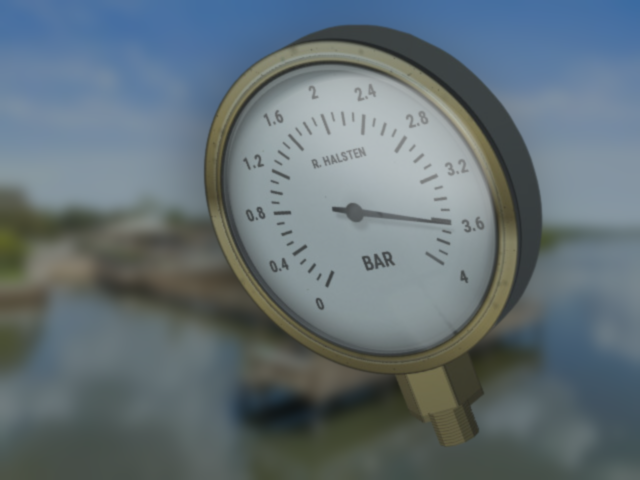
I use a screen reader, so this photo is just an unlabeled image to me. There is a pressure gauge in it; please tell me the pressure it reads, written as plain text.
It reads 3.6 bar
